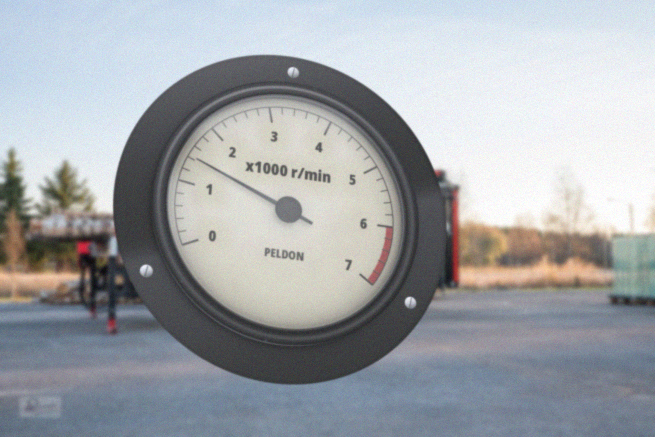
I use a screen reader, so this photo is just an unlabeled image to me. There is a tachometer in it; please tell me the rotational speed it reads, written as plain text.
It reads 1400 rpm
